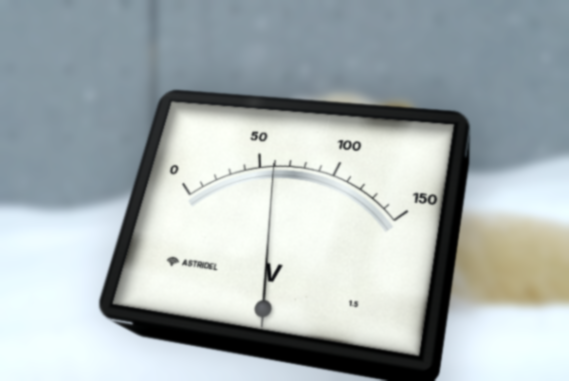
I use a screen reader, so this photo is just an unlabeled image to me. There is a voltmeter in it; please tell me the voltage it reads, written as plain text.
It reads 60 V
